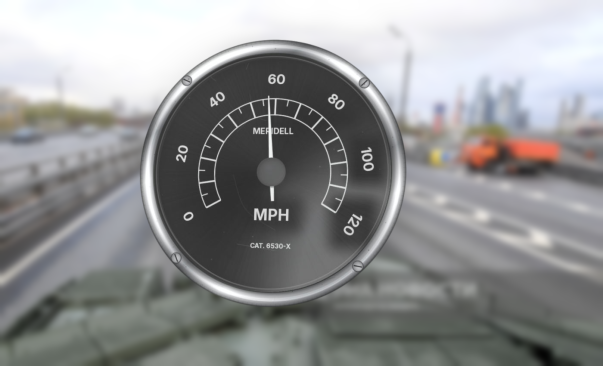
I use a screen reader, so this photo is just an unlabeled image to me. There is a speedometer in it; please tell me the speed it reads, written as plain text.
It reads 57.5 mph
